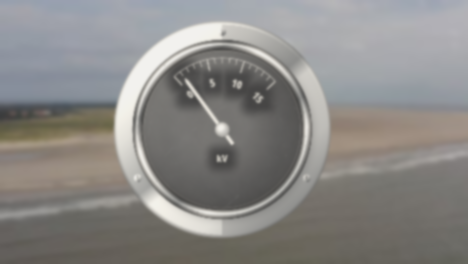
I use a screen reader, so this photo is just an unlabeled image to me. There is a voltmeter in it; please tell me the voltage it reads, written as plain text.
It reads 1 kV
